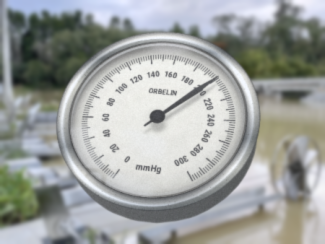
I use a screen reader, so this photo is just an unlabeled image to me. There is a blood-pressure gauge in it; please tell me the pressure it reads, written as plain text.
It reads 200 mmHg
